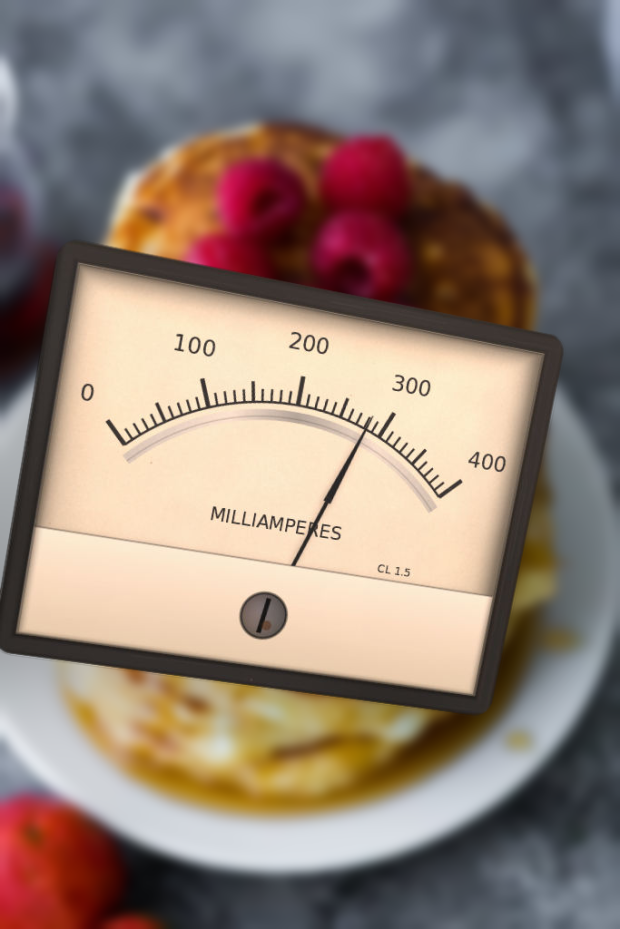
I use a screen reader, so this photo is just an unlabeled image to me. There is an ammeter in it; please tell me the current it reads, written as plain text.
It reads 280 mA
